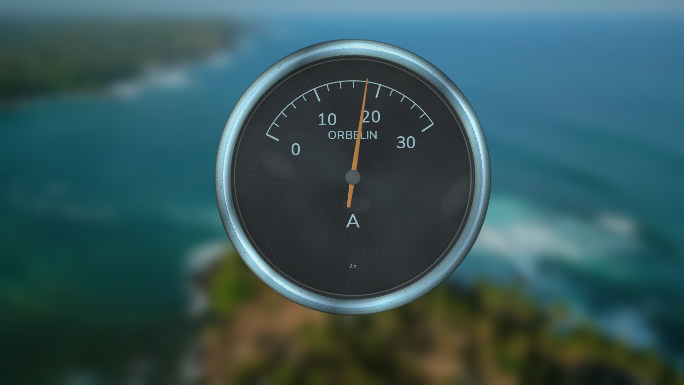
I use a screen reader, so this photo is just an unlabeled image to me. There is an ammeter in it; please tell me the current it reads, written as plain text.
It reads 18 A
